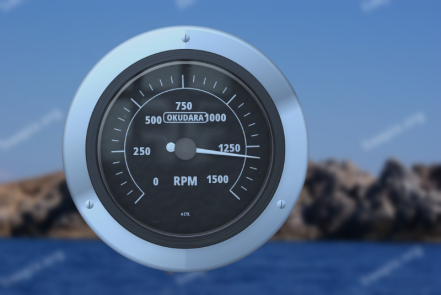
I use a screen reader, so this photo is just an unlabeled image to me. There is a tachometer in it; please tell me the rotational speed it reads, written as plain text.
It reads 1300 rpm
